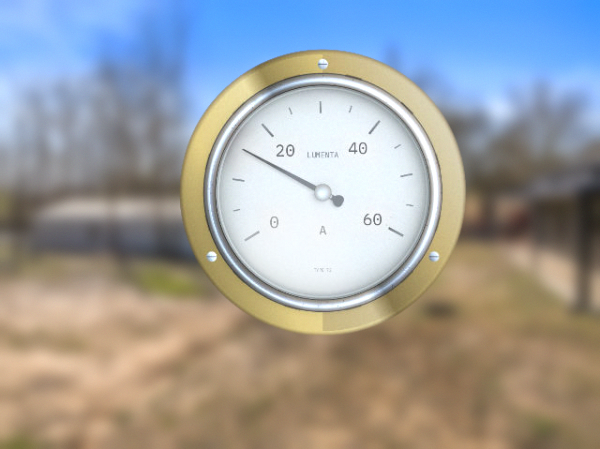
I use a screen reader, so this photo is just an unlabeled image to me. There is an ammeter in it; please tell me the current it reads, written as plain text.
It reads 15 A
